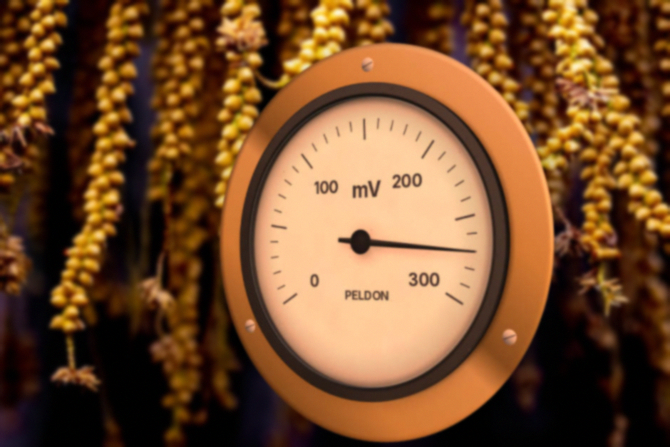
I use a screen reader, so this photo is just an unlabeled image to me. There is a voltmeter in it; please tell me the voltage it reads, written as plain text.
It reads 270 mV
